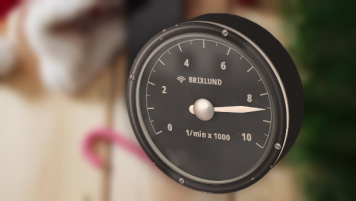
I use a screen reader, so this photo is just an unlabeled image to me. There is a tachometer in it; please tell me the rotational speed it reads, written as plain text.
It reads 8500 rpm
